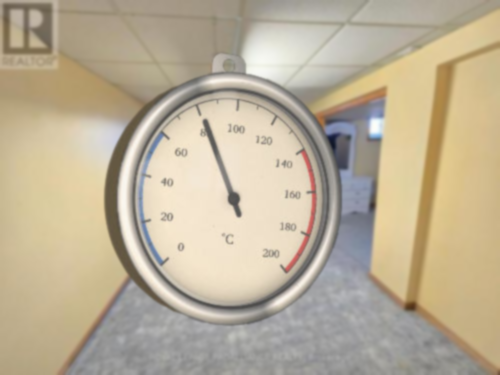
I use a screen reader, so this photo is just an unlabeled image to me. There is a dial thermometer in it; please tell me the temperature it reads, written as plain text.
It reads 80 °C
